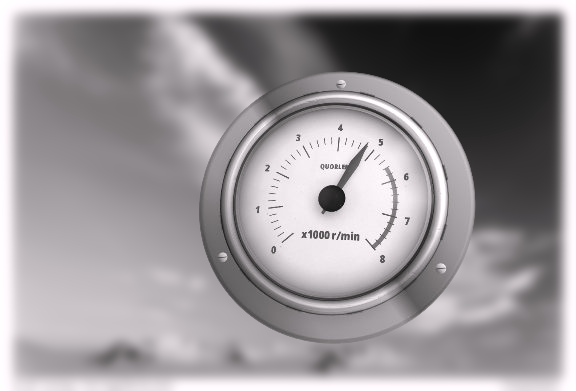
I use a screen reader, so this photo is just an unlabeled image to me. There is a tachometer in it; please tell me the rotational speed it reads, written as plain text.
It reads 4800 rpm
